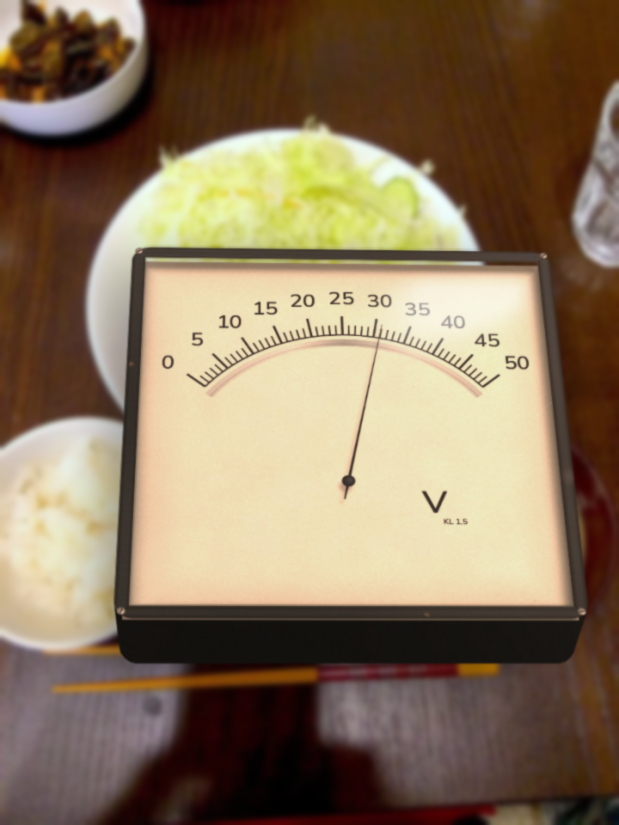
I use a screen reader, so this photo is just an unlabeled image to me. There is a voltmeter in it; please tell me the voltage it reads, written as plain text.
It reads 31 V
